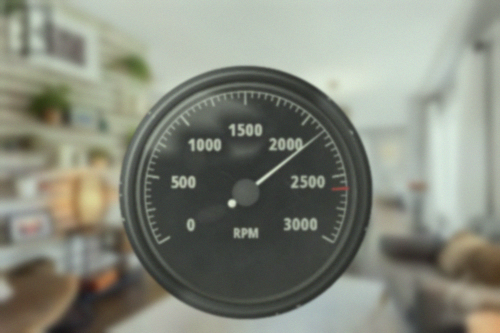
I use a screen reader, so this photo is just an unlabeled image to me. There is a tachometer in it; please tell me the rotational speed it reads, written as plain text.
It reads 2150 rpm
